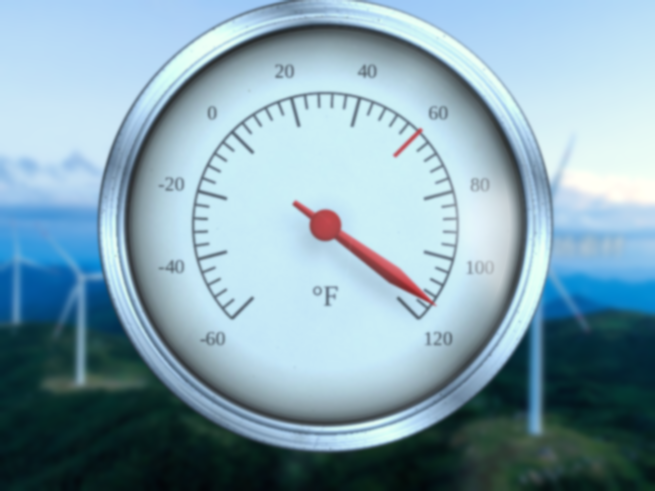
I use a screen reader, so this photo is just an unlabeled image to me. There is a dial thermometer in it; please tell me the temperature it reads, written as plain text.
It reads 114 °F
